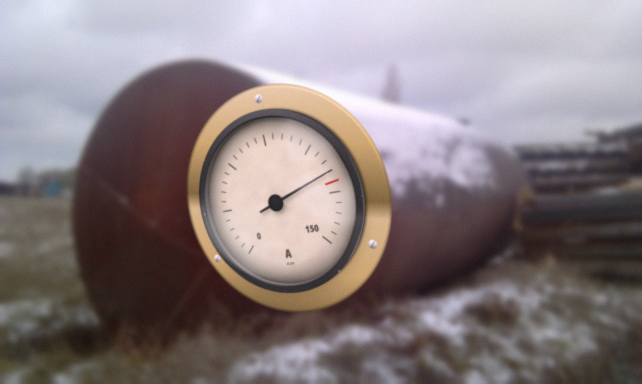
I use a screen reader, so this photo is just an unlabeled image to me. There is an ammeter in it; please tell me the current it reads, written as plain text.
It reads 115 A
